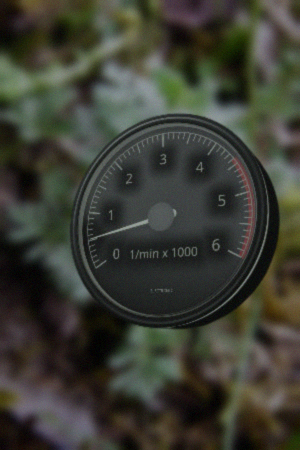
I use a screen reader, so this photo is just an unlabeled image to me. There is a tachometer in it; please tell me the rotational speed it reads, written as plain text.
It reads 500 rpm
